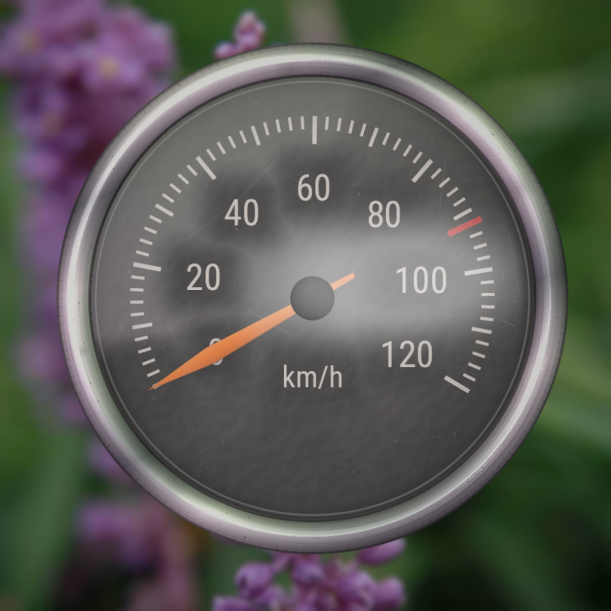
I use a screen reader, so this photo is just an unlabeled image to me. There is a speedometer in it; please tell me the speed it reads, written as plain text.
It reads 0 km/h
